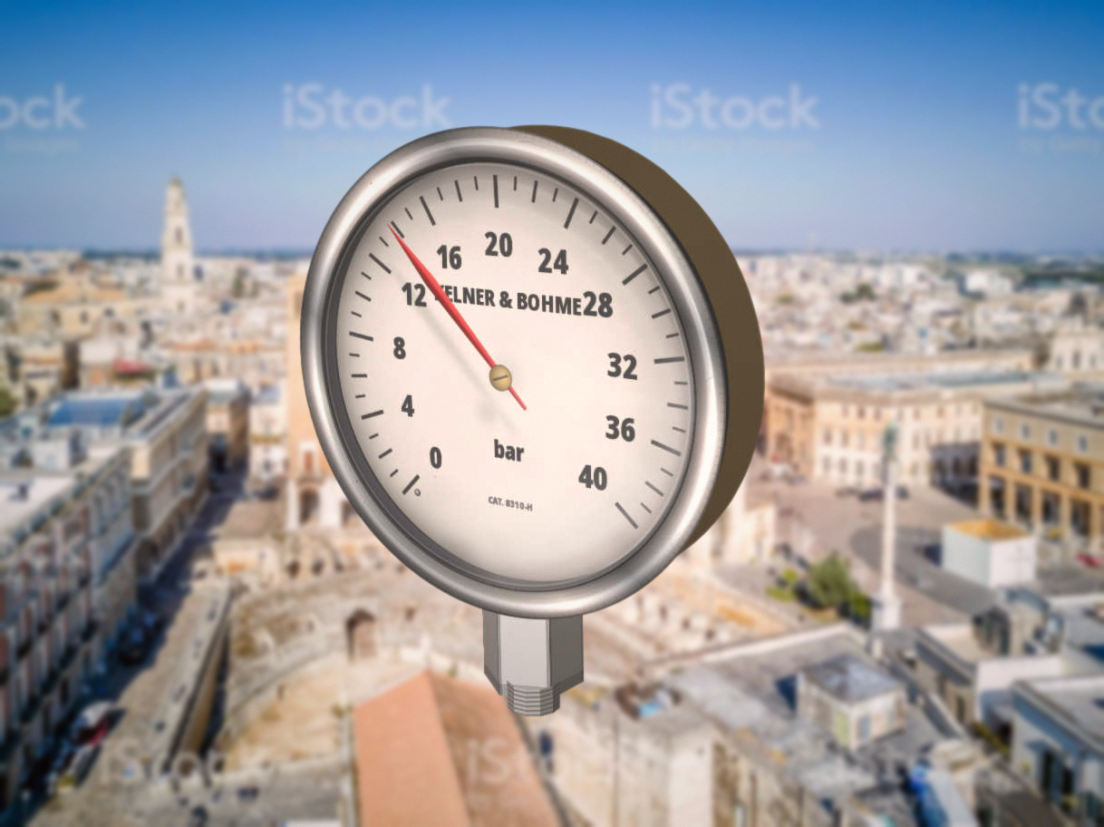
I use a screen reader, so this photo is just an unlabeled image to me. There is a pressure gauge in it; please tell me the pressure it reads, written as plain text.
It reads 14 bar
